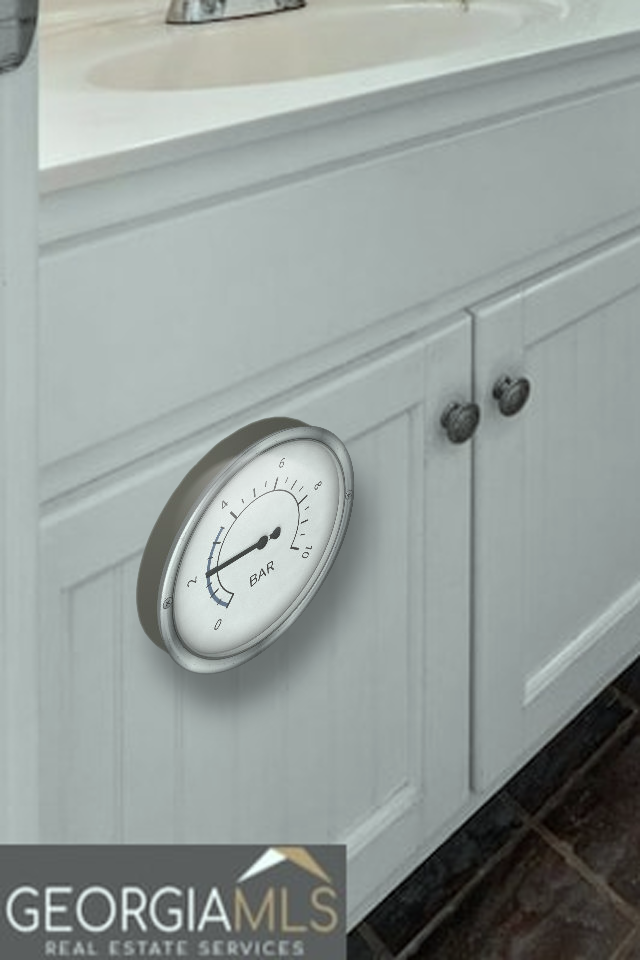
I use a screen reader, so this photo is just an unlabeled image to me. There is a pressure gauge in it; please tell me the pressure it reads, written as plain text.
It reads 2 bar
